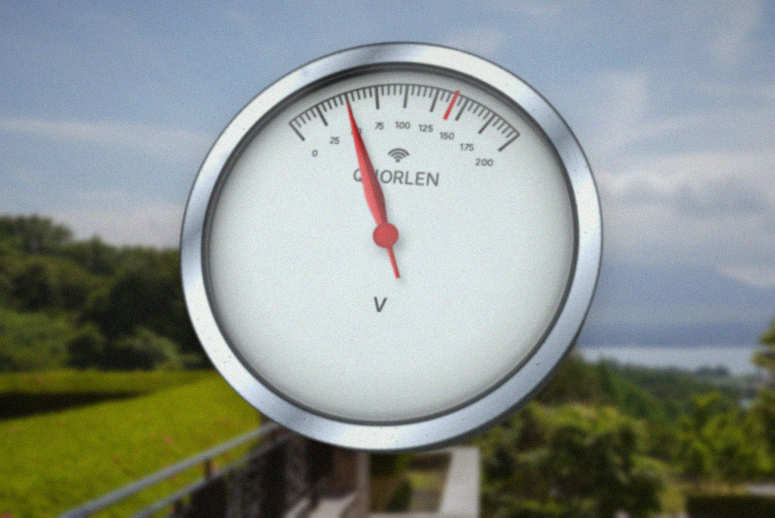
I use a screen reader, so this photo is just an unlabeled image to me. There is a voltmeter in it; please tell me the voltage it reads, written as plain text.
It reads 50 V
